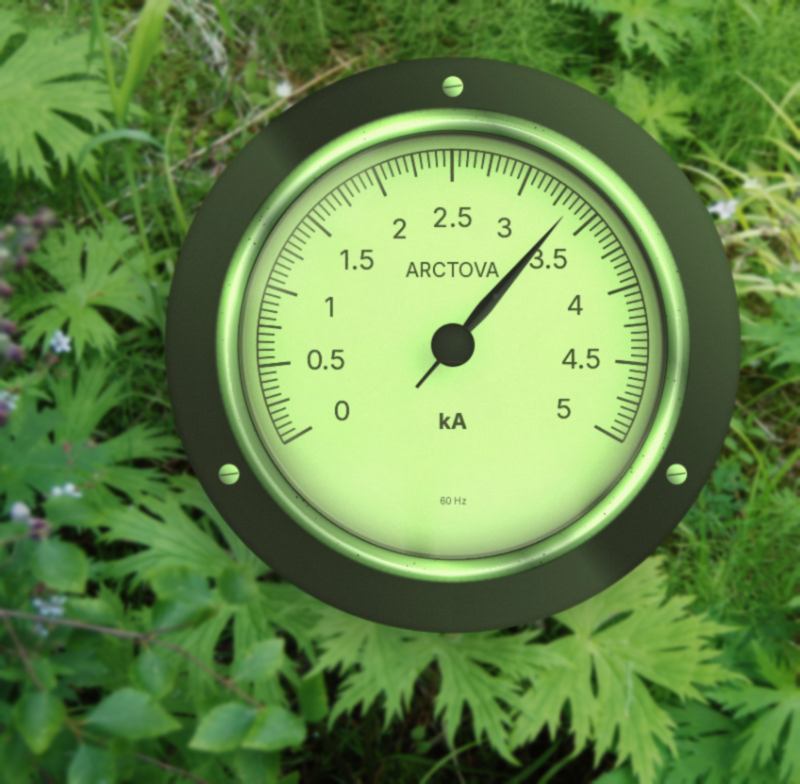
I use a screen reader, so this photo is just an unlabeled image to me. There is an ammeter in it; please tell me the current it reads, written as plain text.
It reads 3.35 kA
